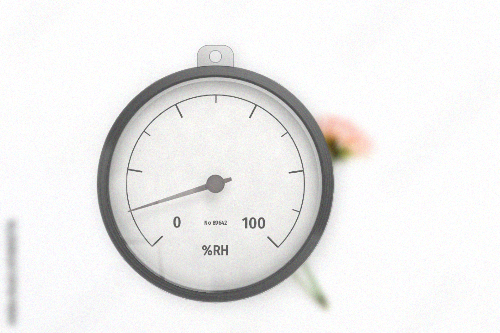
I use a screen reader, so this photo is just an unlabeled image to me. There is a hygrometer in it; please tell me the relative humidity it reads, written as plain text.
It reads 10 %
